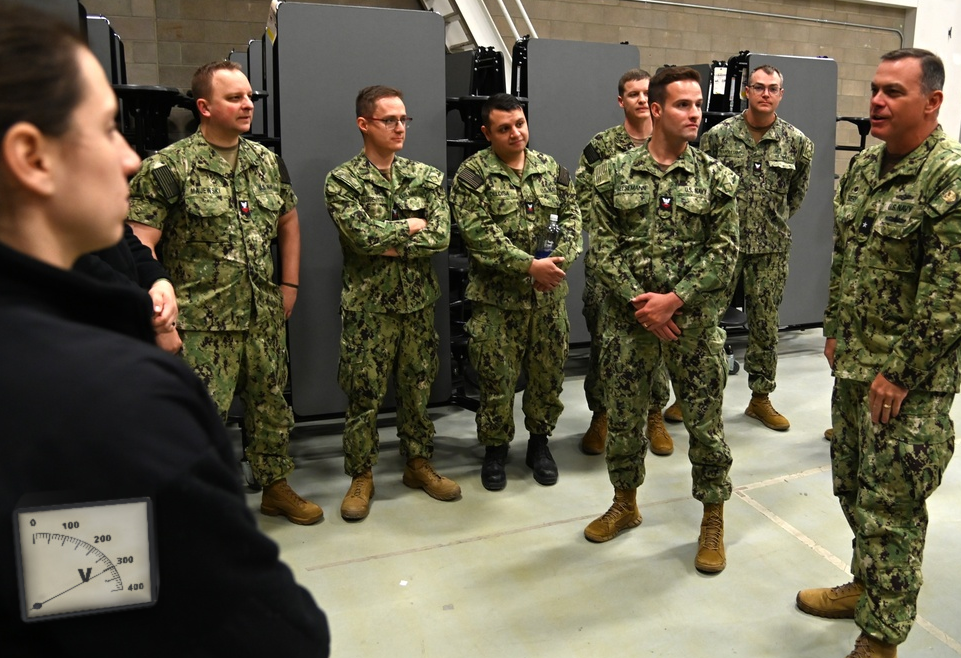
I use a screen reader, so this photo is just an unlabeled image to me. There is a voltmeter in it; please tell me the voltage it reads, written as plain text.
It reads 300 V
